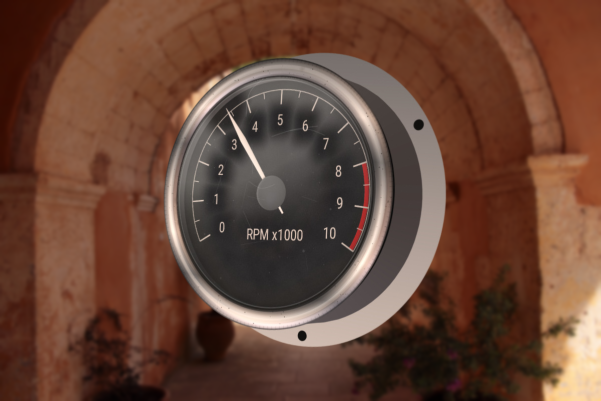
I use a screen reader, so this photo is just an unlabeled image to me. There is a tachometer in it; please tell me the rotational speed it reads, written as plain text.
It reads 3500 rpm
